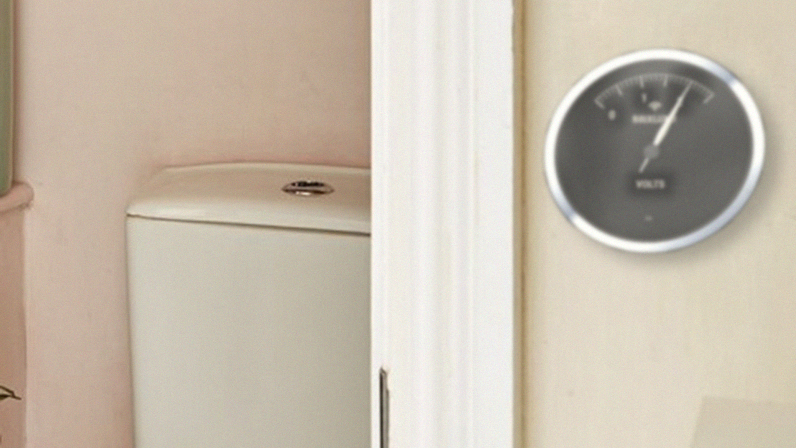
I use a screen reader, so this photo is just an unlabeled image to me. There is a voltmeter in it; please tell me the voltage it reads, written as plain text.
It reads 2 V
